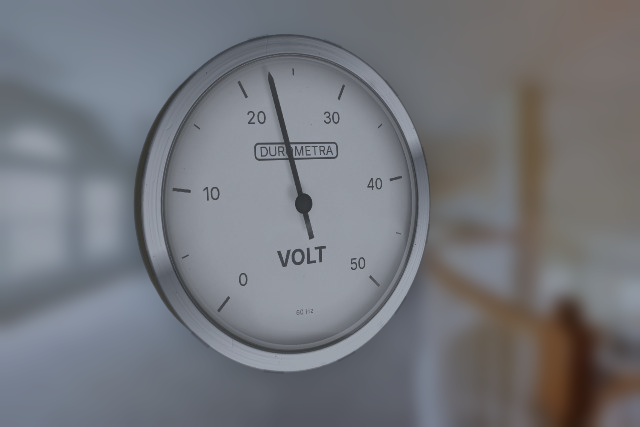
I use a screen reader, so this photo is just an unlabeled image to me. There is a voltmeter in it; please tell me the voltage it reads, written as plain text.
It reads 22.5 V
